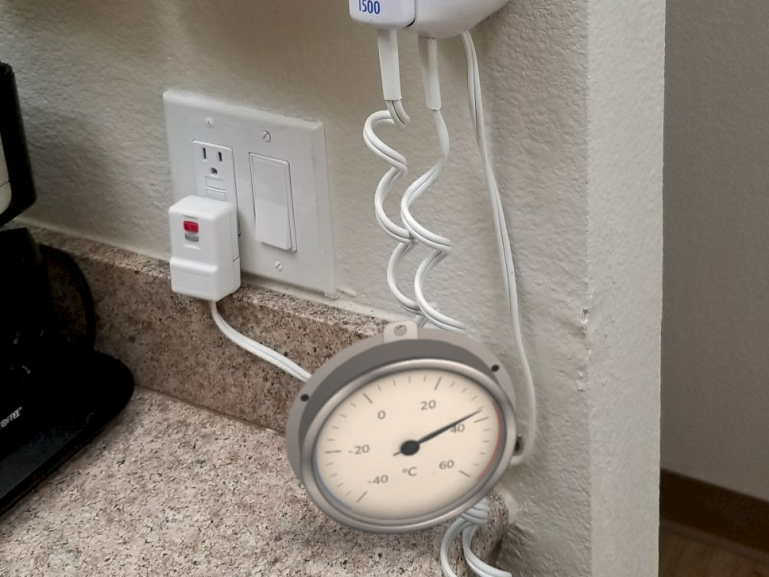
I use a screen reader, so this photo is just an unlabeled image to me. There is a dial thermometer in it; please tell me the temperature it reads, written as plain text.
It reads 36 °C
